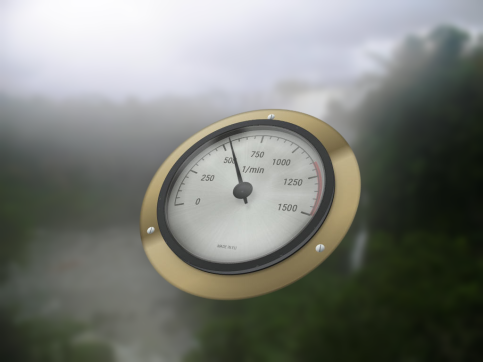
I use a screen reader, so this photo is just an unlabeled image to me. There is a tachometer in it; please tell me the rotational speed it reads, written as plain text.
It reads 550 rpm
